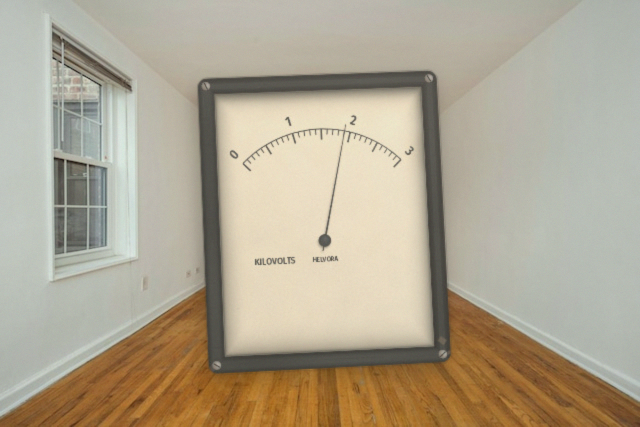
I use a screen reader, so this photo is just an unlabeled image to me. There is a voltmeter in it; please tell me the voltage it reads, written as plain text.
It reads 1.9 kV
